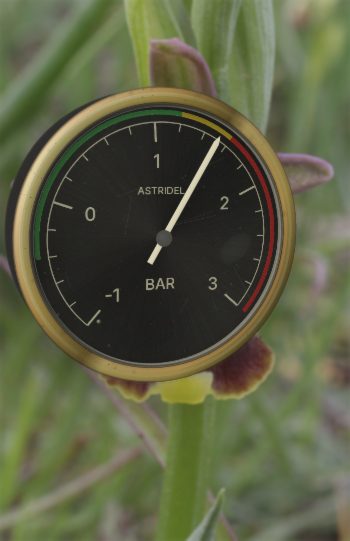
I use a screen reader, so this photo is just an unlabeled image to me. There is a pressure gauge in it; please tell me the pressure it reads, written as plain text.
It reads 1.5 bar
